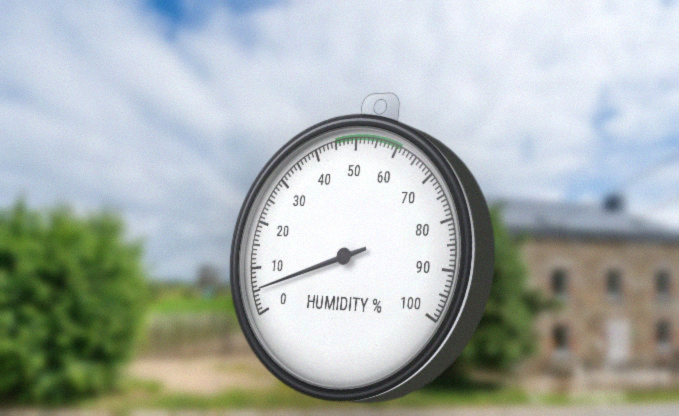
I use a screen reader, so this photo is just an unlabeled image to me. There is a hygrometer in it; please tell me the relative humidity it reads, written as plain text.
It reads 5 %
